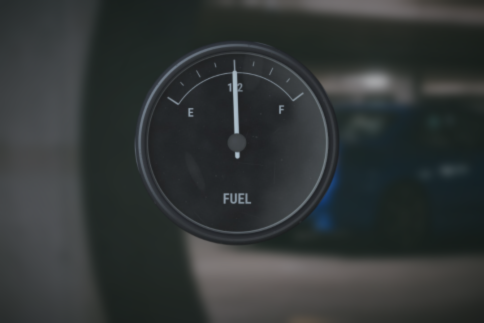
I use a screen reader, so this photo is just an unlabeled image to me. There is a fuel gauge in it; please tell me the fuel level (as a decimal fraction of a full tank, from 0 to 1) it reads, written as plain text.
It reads 0.5
